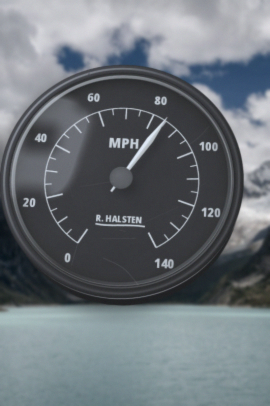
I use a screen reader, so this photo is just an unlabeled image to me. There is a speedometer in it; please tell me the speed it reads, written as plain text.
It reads 85 mph
